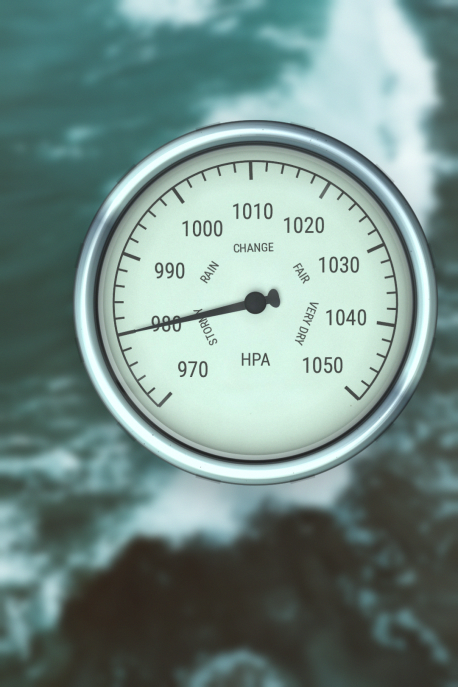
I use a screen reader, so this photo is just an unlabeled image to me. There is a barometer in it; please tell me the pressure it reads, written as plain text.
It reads 980 hPa
